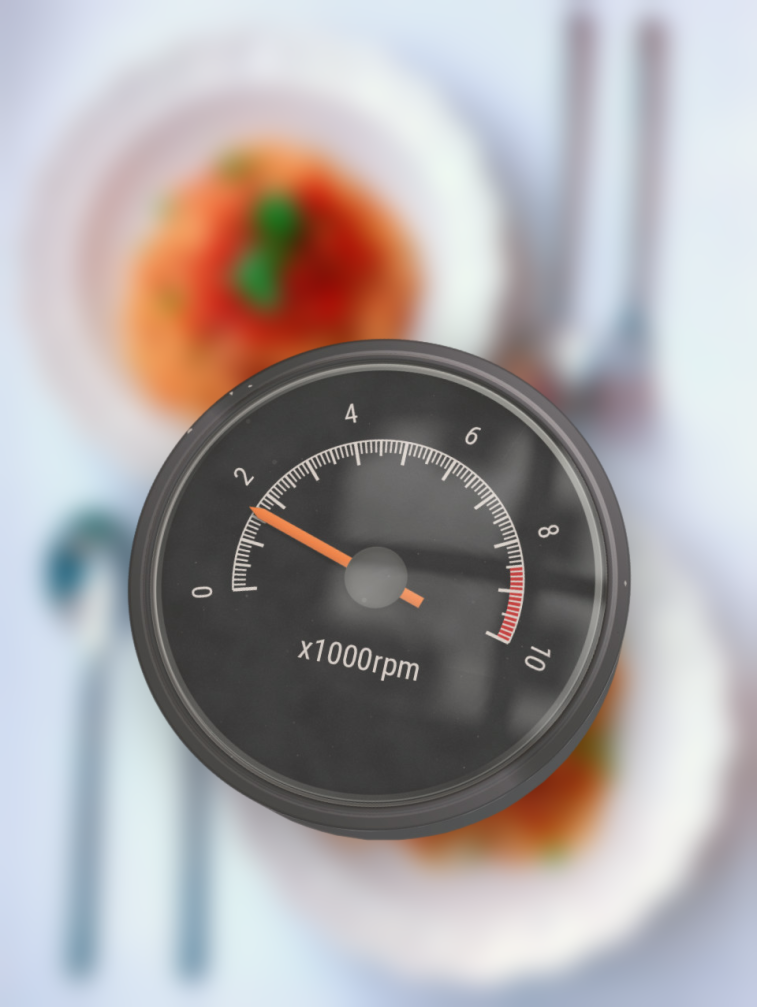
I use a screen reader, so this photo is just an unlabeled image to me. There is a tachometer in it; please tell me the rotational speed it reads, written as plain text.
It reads 1600 rpm
